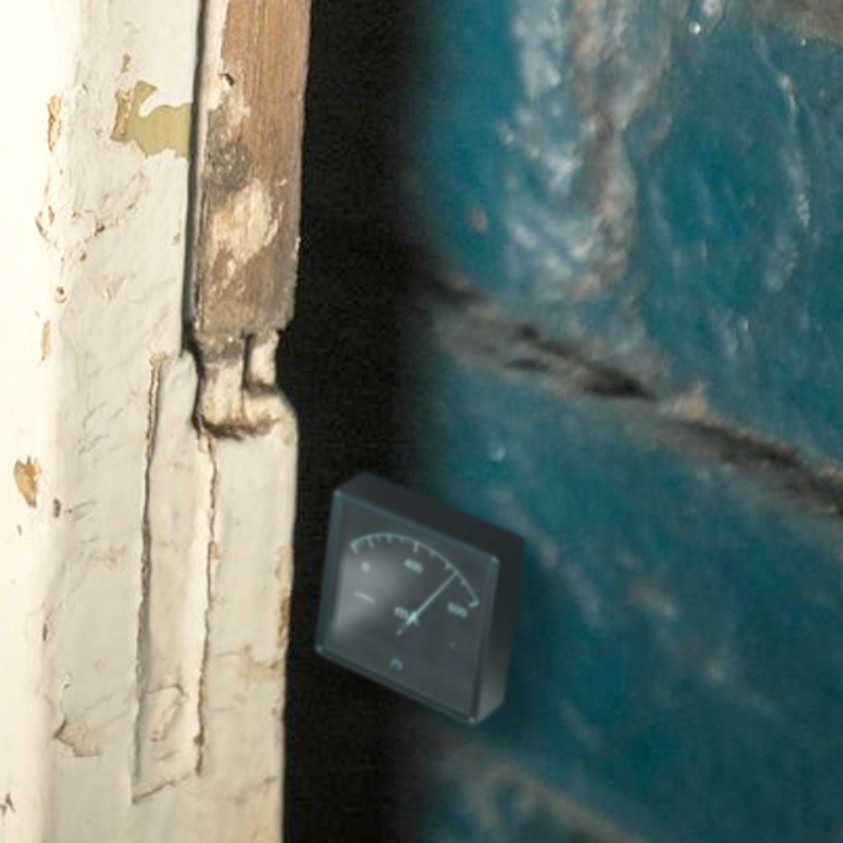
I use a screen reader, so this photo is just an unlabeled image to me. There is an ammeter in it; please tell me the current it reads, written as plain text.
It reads 525 mA
